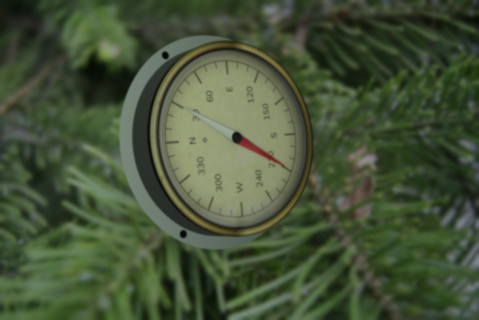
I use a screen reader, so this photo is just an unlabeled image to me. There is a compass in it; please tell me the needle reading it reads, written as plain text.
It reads 210 °
